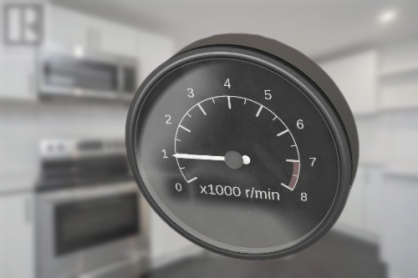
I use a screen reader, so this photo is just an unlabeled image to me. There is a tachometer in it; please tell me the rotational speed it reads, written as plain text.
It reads 1000 rpm
